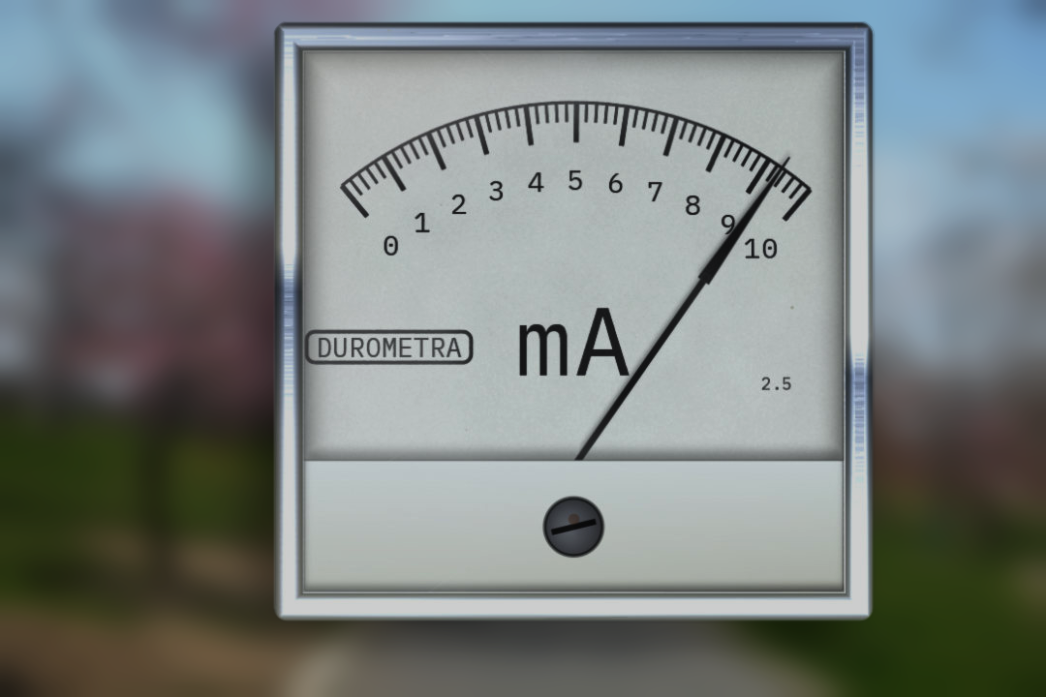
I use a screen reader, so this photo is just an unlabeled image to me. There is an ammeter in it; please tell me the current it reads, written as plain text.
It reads 9.3 mA
